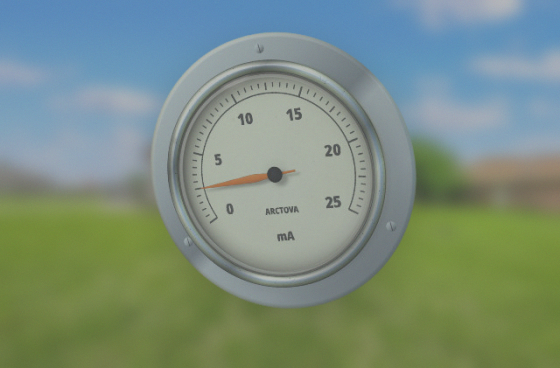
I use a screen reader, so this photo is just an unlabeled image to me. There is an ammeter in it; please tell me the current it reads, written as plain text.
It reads 2.5 mA
